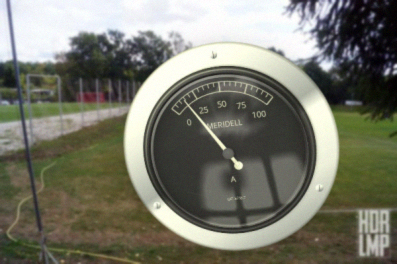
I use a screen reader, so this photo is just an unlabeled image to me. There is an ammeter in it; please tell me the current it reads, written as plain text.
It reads 15 A
